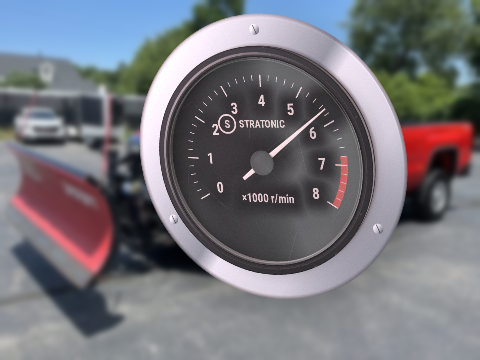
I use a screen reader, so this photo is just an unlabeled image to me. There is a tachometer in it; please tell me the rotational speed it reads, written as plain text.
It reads 5700 rpm
